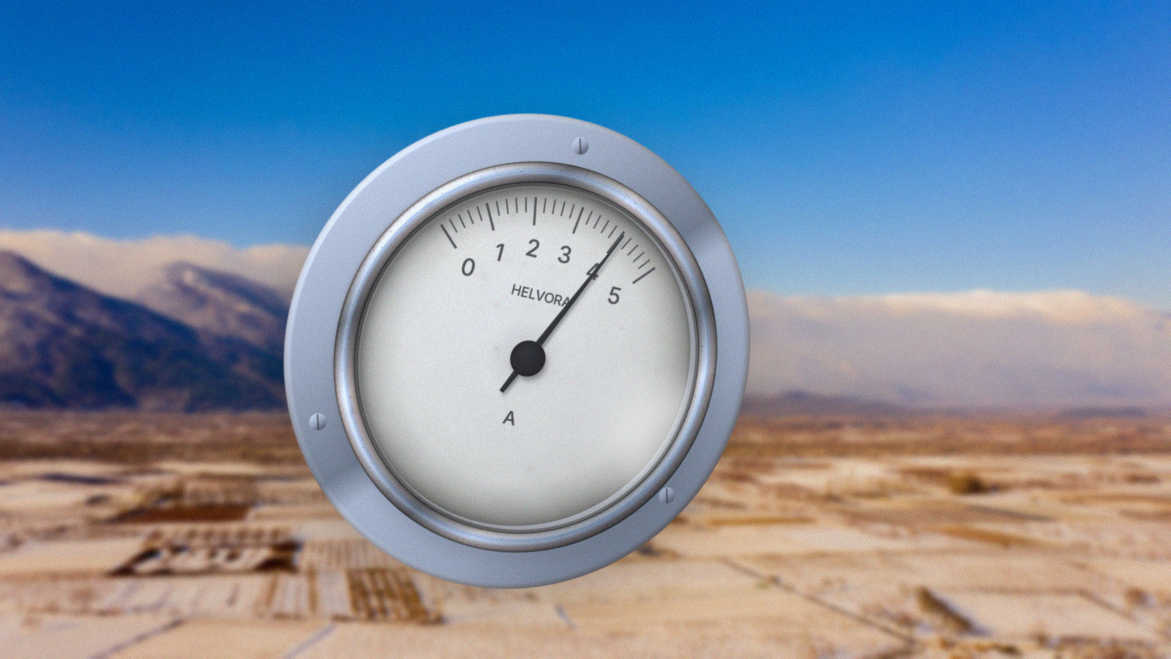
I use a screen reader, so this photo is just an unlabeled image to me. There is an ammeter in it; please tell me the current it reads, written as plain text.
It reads 4 A
